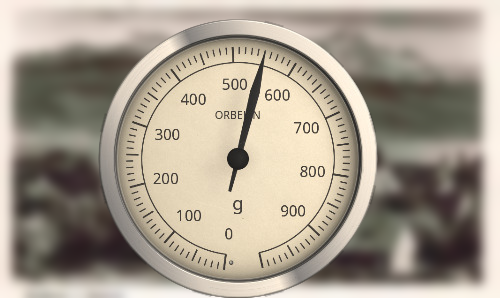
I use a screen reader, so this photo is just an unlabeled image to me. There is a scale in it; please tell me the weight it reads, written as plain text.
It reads 550 g
